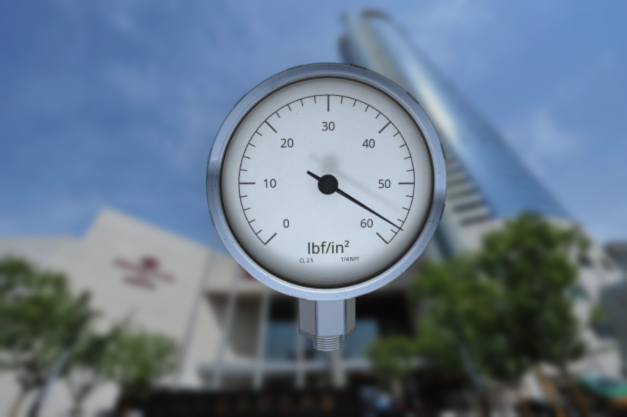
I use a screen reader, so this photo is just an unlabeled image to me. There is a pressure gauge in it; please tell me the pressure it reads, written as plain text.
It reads 57 psi
